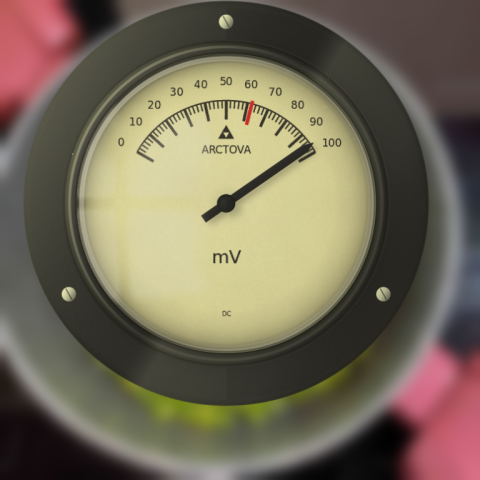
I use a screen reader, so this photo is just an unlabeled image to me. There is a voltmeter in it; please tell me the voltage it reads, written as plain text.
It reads 96 mV
